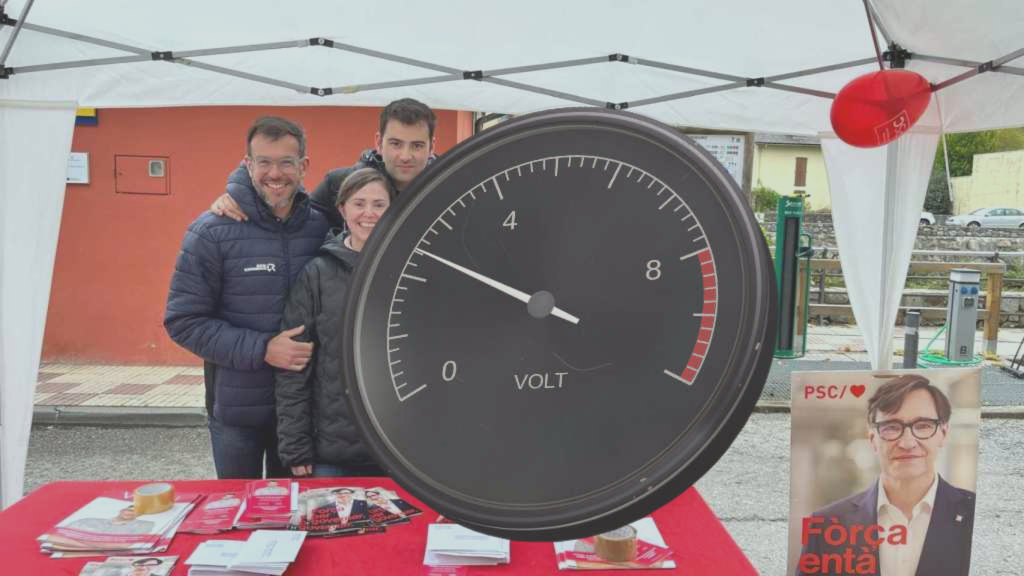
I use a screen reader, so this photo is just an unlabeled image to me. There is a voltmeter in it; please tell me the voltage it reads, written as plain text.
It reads 2.4 V
